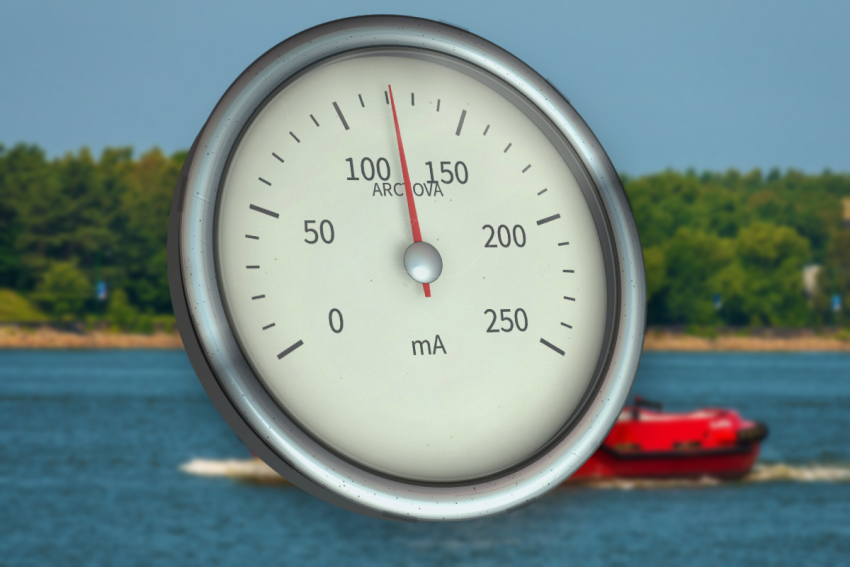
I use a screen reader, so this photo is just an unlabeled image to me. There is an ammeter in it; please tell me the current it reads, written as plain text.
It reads 120 mA
